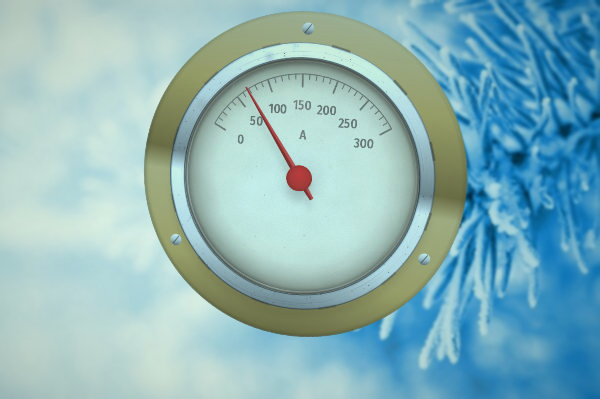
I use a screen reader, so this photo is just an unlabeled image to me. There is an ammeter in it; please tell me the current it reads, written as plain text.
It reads 70 A
